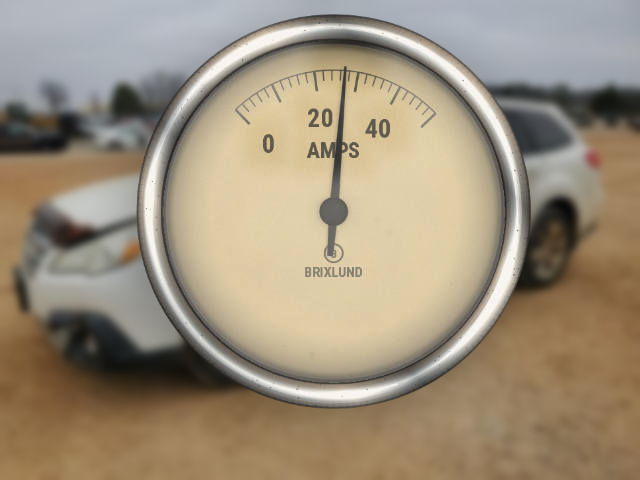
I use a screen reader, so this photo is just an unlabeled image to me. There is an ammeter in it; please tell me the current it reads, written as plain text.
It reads 27 A
